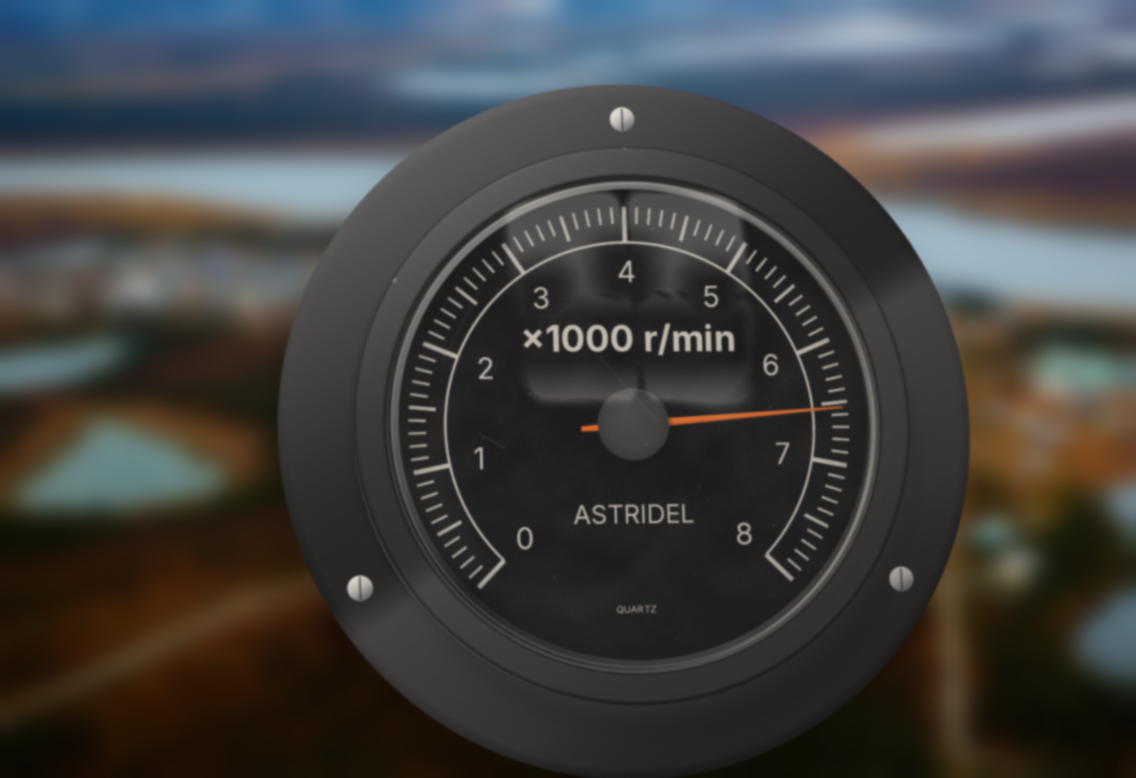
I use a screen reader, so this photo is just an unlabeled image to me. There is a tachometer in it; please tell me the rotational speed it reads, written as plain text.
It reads 6550 rpm
